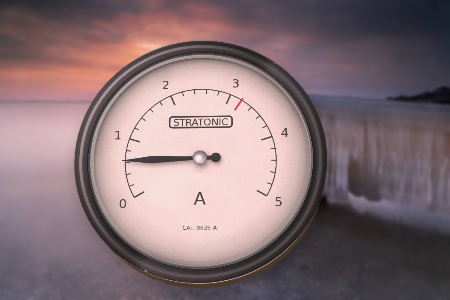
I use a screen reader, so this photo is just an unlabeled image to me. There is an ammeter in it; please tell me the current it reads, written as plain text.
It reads 0.6 A
